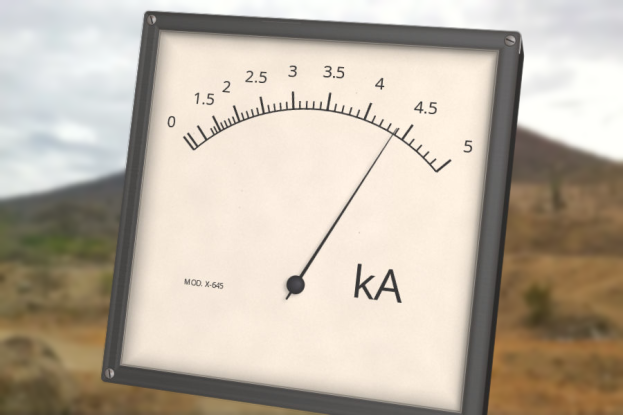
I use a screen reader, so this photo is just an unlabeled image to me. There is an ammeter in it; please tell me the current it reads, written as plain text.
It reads 4.4 kA
